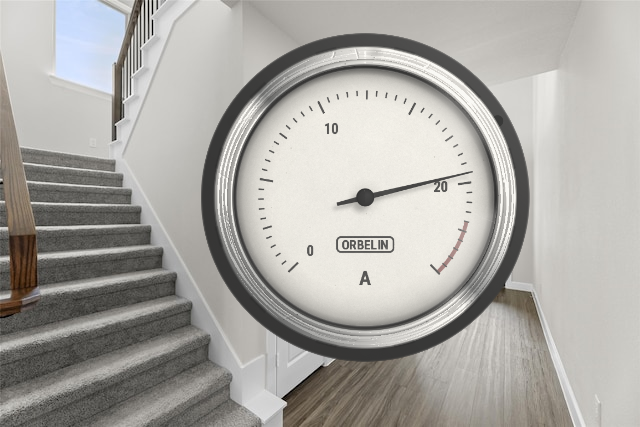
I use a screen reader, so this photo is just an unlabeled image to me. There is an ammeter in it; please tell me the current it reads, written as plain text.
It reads 19.5 A
